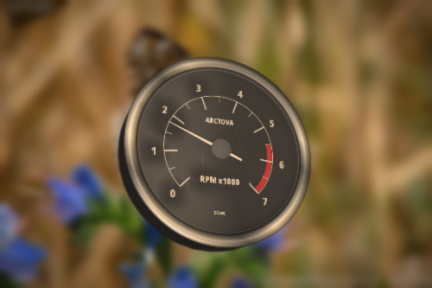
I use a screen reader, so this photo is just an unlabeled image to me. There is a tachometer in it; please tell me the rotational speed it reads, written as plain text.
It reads 1750 rpm
